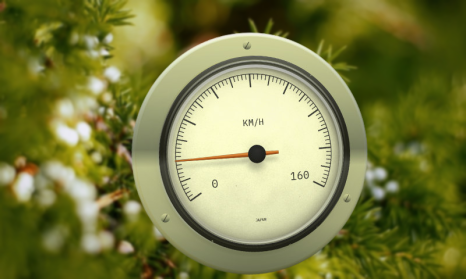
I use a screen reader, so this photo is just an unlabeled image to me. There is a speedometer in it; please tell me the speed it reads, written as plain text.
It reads 20 km/h
